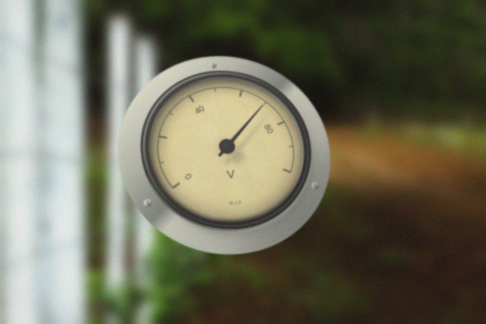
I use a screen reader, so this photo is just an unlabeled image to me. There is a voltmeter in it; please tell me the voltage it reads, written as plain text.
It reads 70 V
